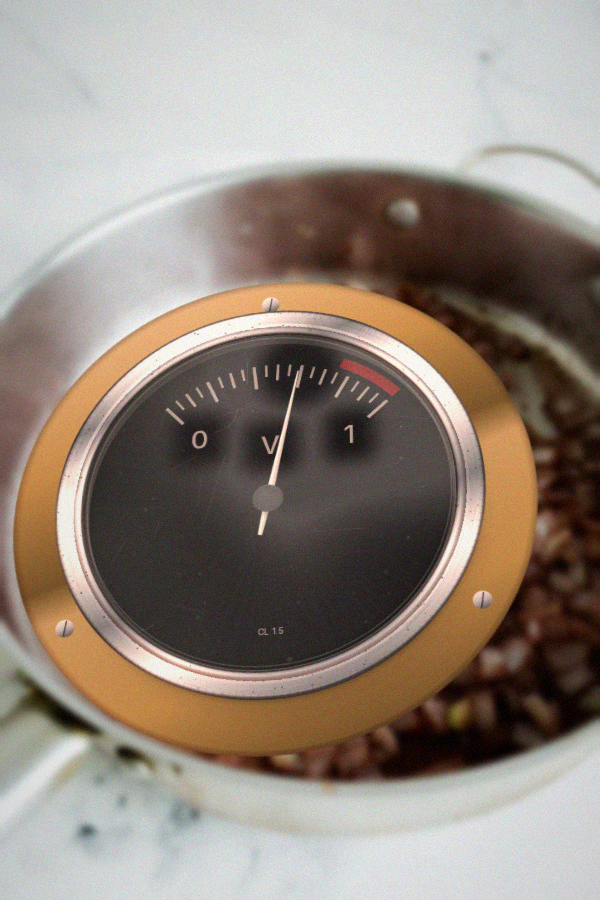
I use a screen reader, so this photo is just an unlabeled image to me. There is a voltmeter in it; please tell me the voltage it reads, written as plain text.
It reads 0.6 V
